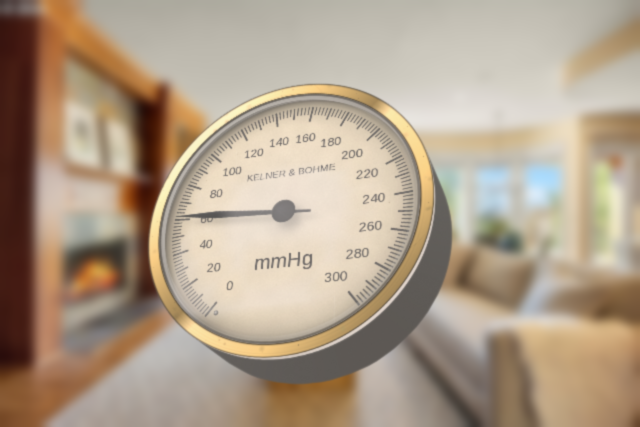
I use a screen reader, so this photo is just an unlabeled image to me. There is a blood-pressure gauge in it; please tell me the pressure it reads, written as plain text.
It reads 60 mmHg
